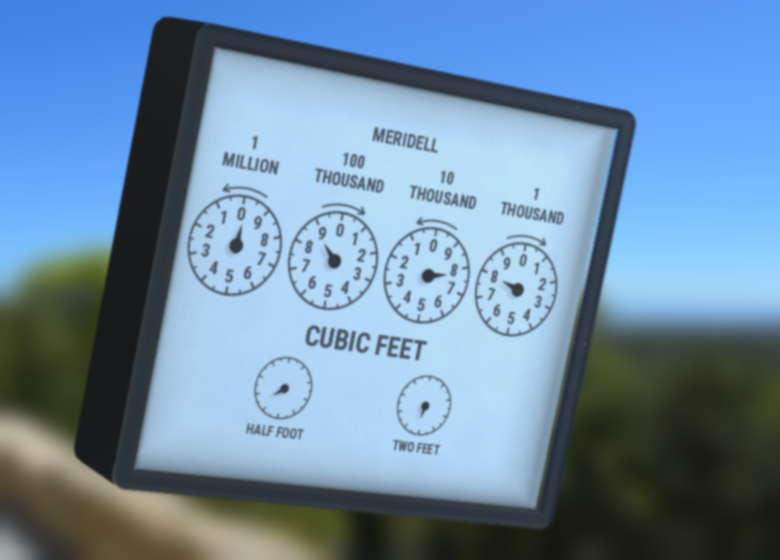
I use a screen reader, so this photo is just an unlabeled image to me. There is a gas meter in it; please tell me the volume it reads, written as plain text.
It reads 987800 ft³
